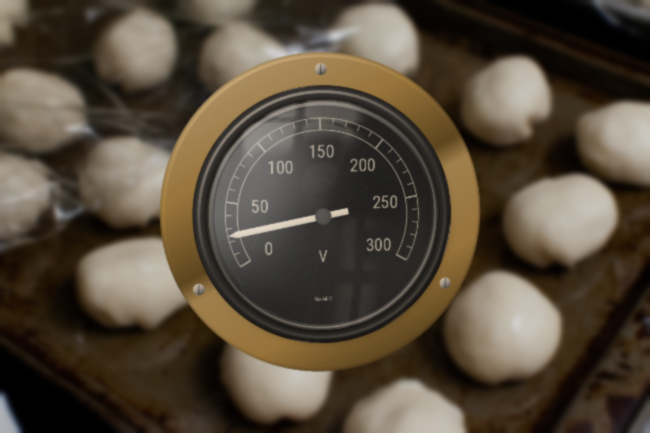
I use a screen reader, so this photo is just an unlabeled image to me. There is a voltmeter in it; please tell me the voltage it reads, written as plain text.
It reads 25 V
